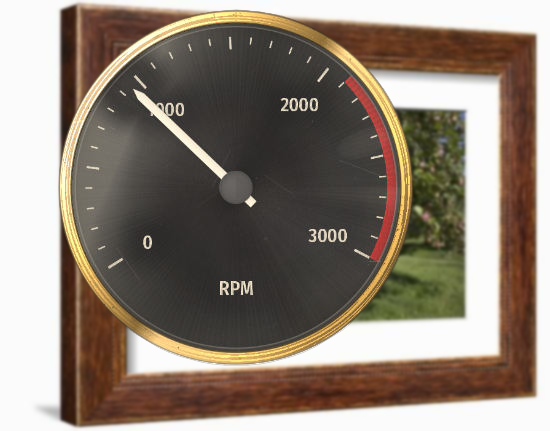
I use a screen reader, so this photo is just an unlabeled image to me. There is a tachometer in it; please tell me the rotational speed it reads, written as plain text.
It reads 950 rpm
